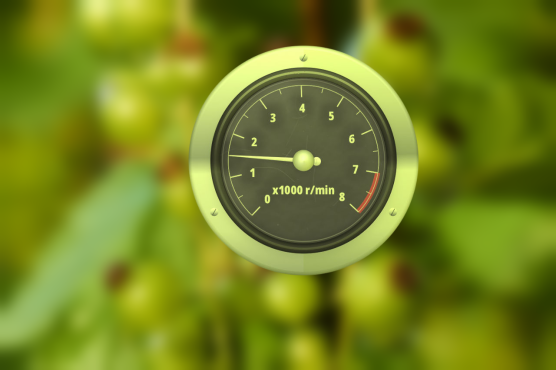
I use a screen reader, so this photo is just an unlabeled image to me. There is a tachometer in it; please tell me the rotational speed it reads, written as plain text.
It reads 1500 rpm
